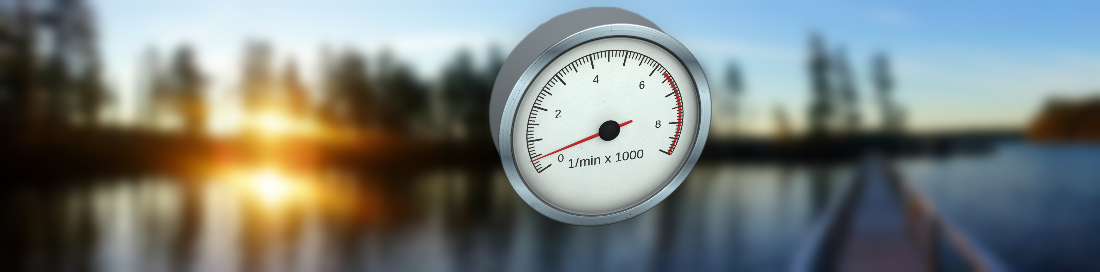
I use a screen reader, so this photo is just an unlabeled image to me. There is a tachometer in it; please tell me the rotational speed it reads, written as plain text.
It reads 500 rpm
